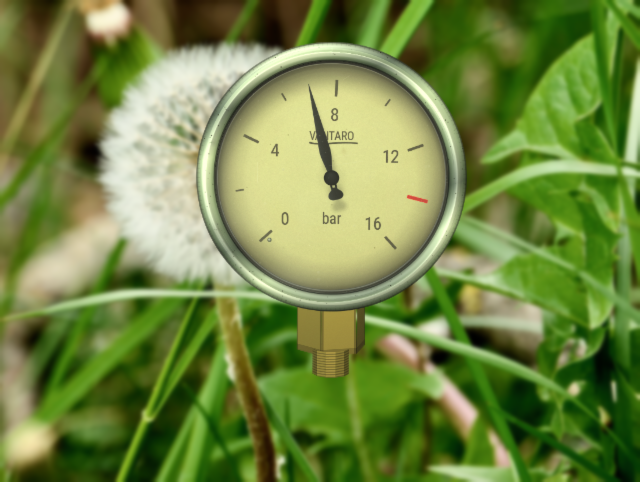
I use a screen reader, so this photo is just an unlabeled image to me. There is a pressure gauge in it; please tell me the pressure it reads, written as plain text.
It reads 7 bar
